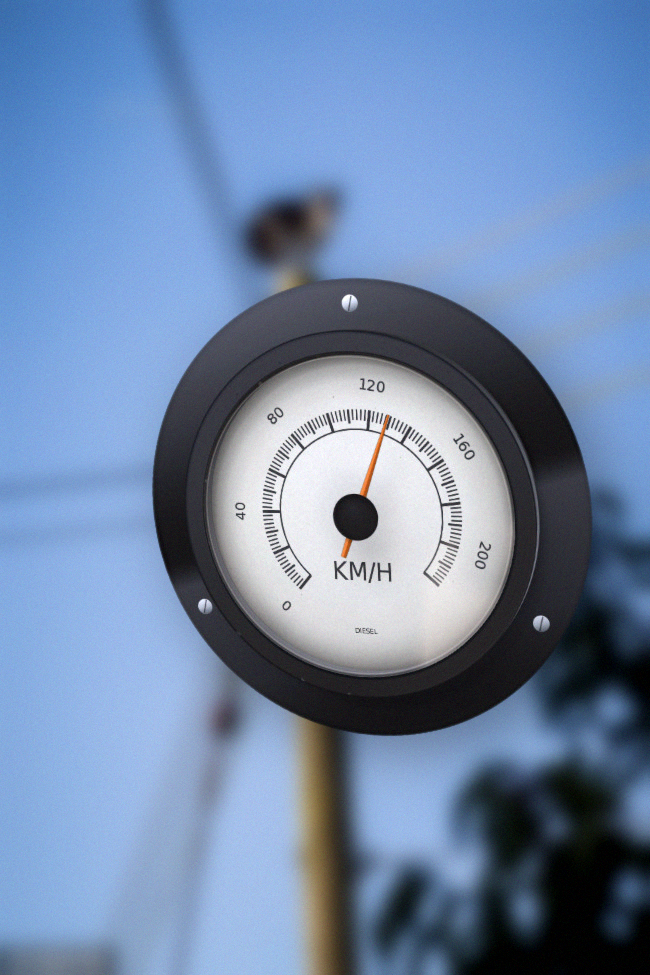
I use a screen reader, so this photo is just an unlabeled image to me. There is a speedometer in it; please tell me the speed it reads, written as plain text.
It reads 130 km/h
